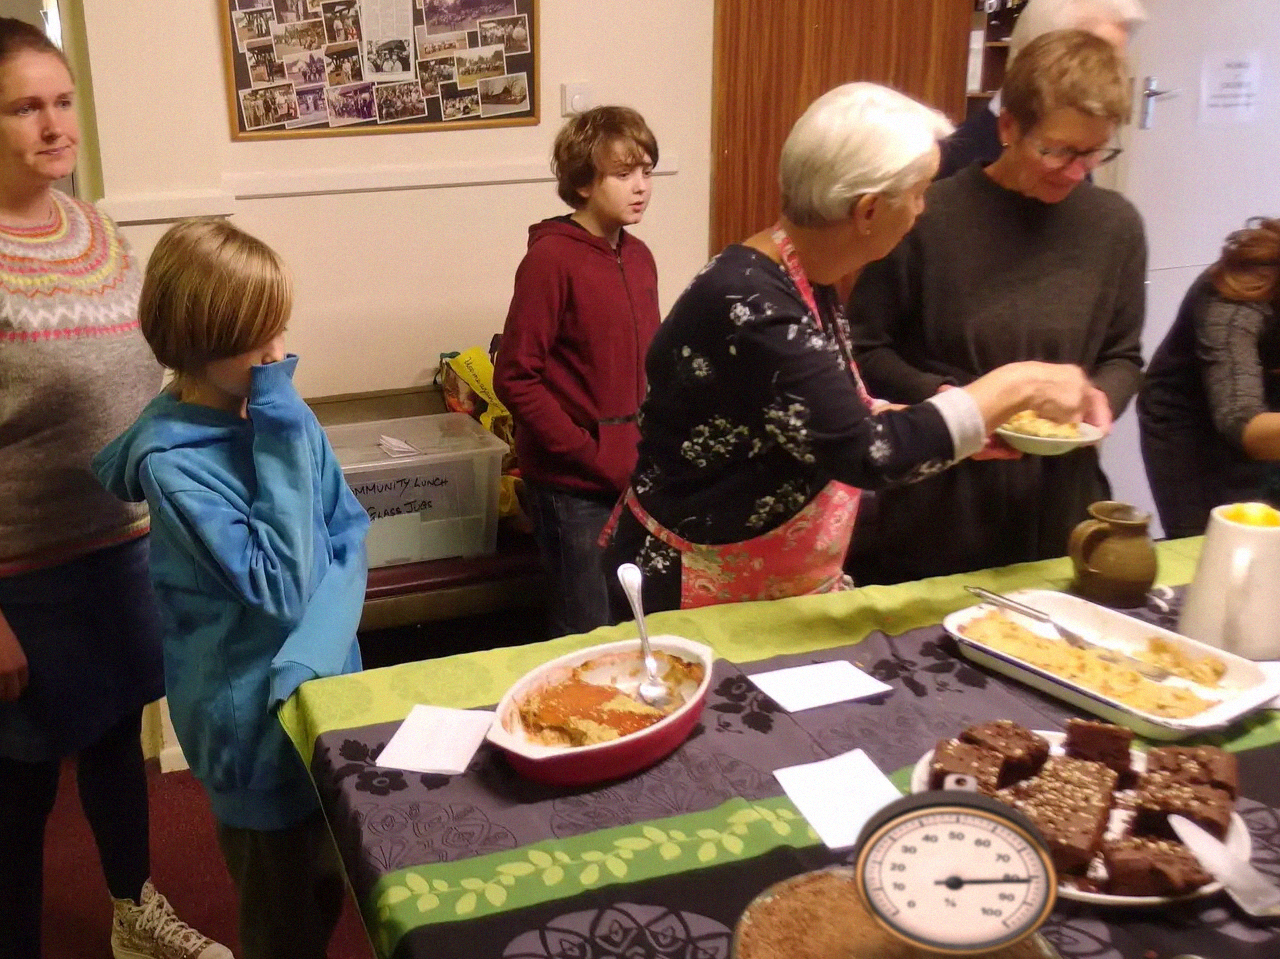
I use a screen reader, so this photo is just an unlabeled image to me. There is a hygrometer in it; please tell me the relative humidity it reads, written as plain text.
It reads 80 %
